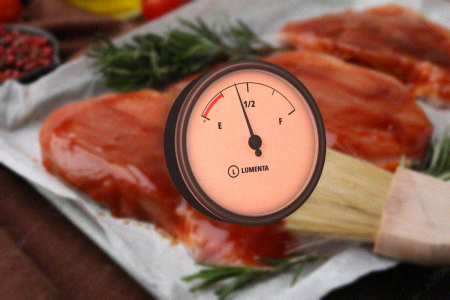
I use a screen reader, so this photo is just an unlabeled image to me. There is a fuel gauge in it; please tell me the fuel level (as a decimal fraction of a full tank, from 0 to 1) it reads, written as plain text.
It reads 0.375
